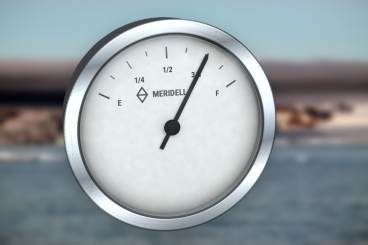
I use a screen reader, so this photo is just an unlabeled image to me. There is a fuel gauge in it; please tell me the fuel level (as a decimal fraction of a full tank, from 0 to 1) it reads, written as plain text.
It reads 0.75
